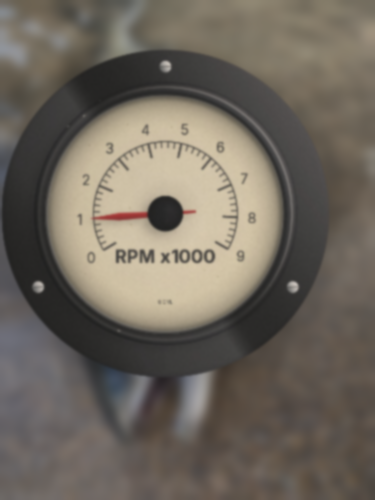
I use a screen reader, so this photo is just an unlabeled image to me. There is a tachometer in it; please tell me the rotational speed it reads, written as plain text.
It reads 1000 rpm
